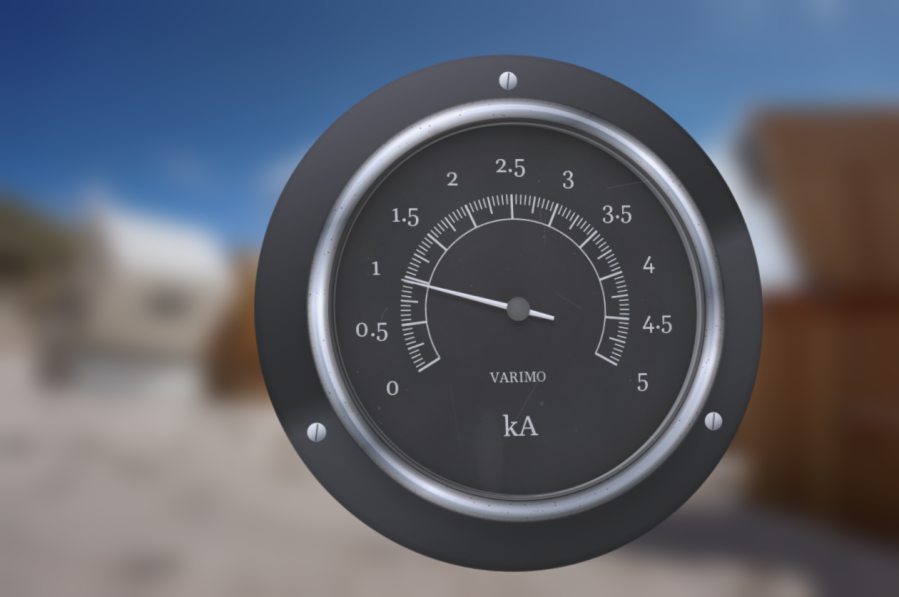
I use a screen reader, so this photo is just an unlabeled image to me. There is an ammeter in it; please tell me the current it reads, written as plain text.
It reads 0.95 kA
